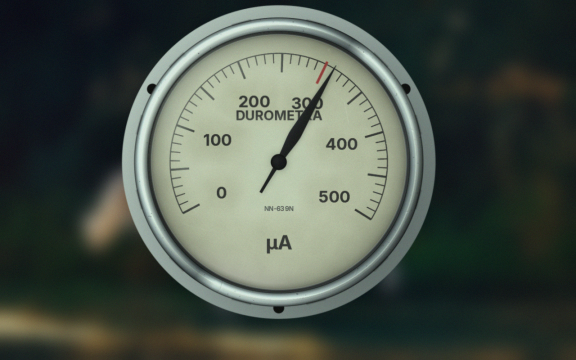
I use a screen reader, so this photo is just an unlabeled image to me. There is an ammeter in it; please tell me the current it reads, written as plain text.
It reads 310 µA
